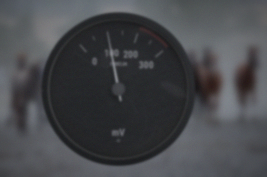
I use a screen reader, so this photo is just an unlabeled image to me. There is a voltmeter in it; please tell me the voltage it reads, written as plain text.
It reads 100 mV
